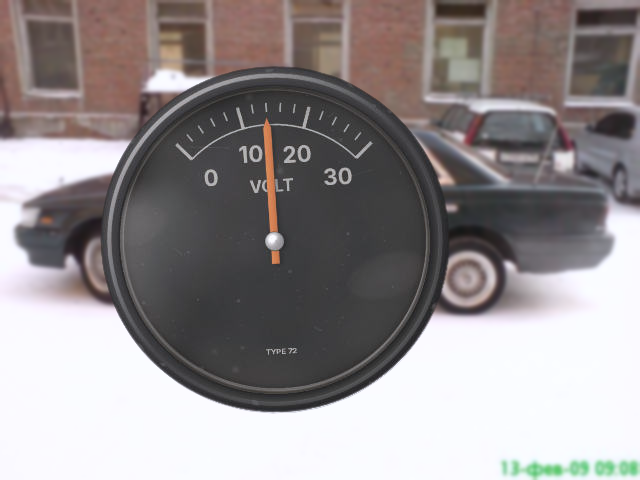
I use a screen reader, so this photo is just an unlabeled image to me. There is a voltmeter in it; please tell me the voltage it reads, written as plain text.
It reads 14 V
